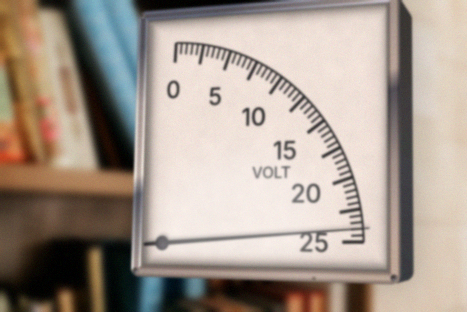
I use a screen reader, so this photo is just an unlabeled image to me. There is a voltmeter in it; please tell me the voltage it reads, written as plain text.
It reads 24 V
